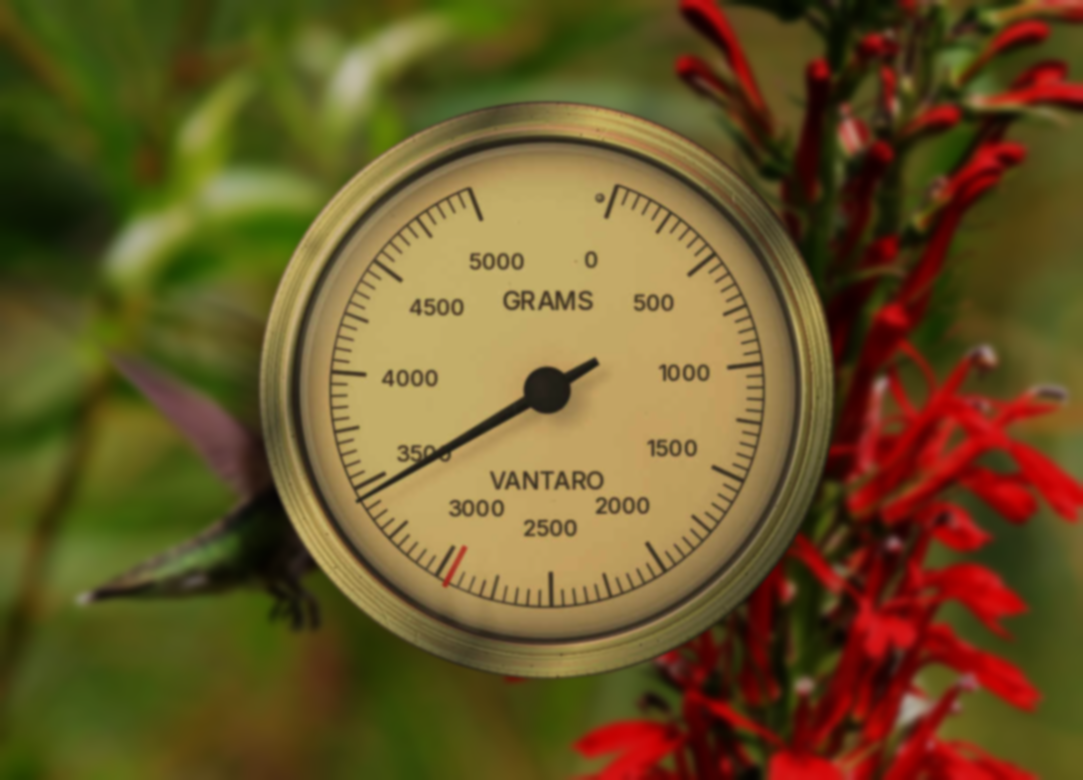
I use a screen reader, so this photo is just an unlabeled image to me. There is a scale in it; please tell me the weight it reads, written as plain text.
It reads 3450 g
